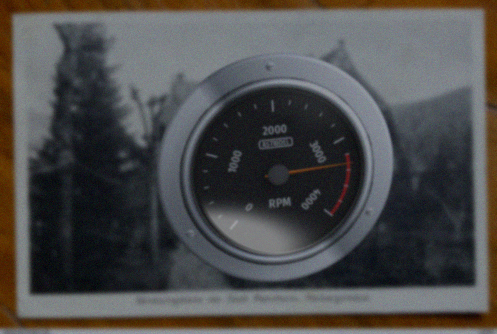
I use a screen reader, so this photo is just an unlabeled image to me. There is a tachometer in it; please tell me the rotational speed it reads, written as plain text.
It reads 3300 rpm
